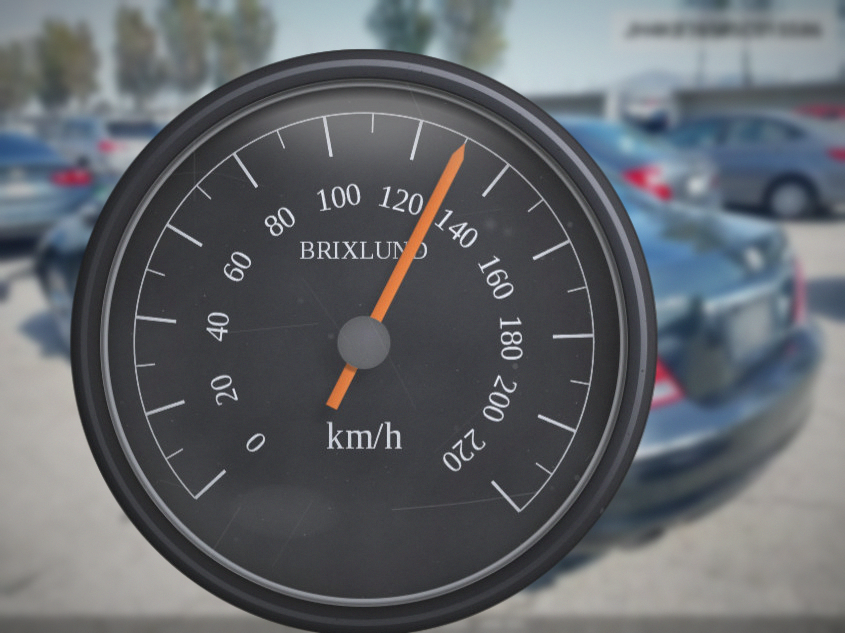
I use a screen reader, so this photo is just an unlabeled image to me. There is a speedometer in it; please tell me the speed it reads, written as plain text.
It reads 130 km/h
